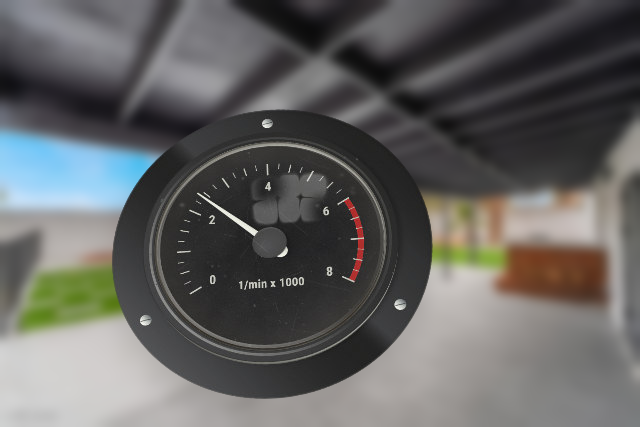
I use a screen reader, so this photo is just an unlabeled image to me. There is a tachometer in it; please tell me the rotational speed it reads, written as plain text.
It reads 2375 rpm
